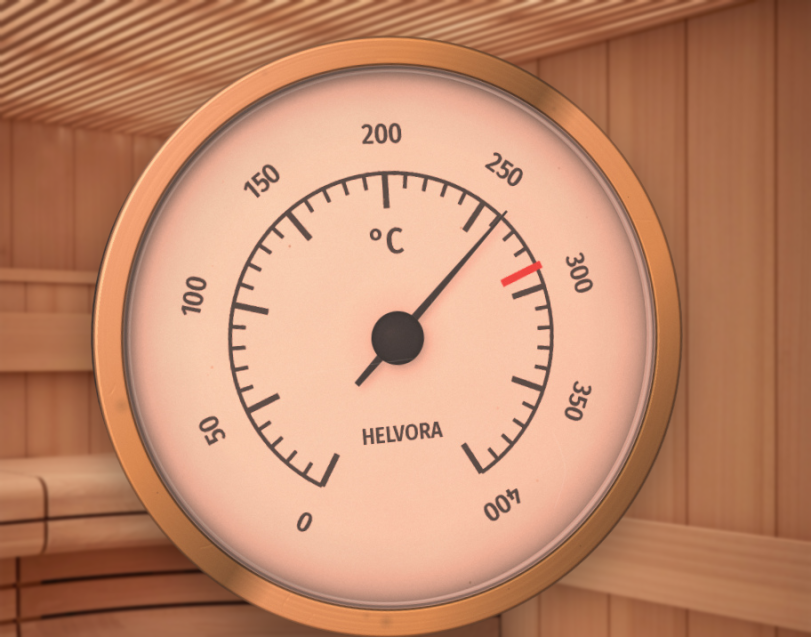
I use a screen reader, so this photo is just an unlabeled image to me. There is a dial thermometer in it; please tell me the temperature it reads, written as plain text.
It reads 260 °C
